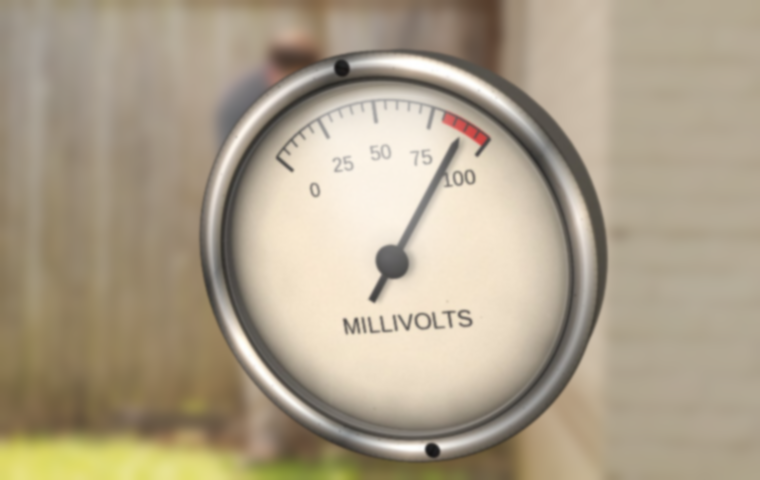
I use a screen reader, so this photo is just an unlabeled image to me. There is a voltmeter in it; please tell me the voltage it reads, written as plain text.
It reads 90 mV
